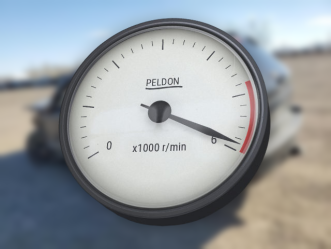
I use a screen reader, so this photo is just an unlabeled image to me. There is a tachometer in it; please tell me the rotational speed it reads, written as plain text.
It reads 5900 rpm
